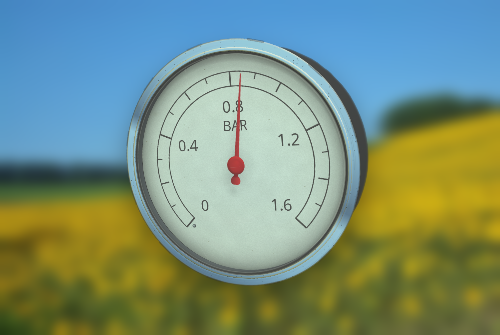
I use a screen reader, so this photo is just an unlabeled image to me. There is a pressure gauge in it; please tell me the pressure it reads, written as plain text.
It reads 0.85 bar
